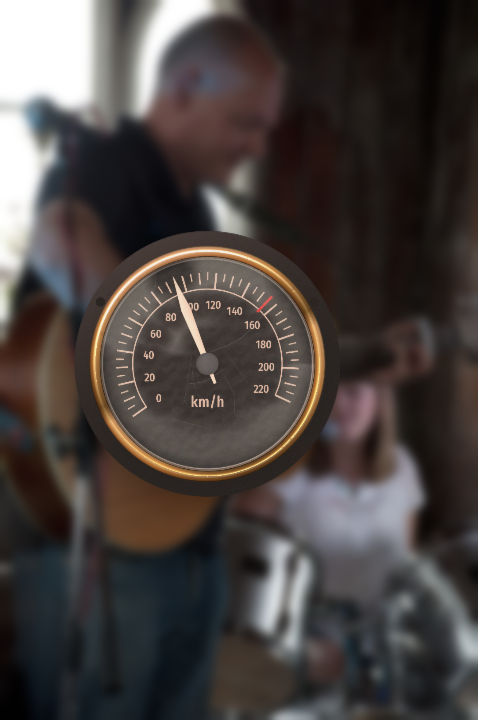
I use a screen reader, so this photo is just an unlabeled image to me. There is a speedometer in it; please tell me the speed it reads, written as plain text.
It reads 95 km/h
